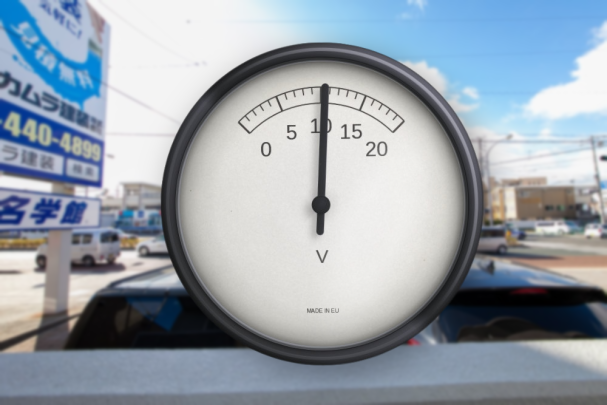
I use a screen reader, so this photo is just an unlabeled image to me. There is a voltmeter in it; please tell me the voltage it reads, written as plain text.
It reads 10.5 V
